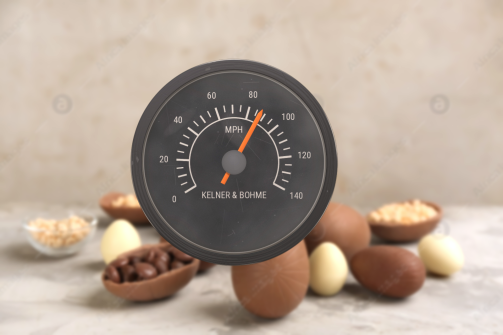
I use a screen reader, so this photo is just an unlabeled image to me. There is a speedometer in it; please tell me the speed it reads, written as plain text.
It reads 87.5 mph
